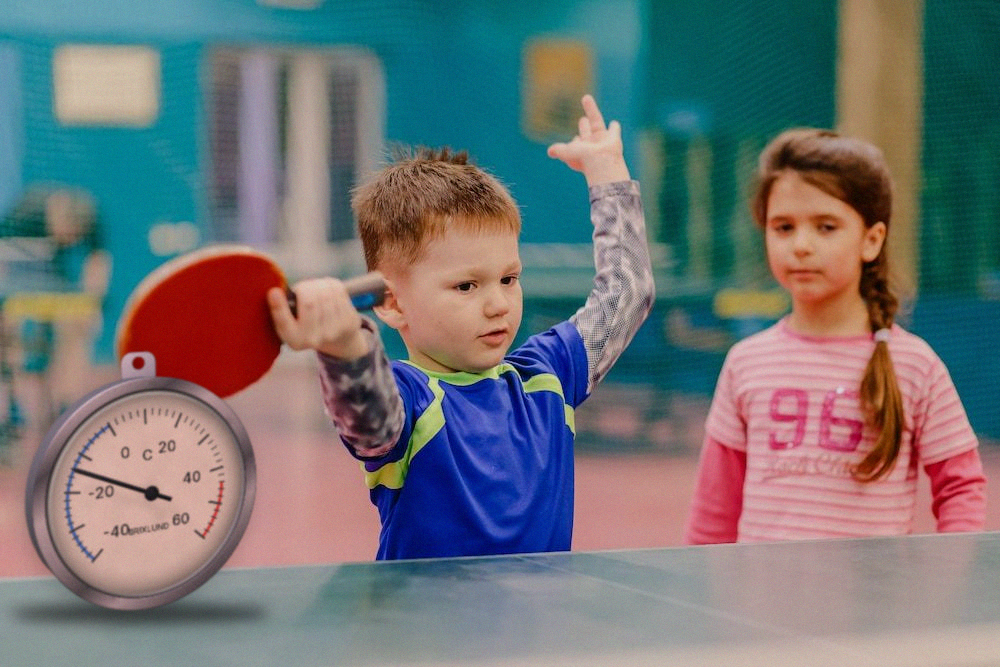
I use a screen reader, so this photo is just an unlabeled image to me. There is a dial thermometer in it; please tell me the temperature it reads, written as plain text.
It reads -14 °C
